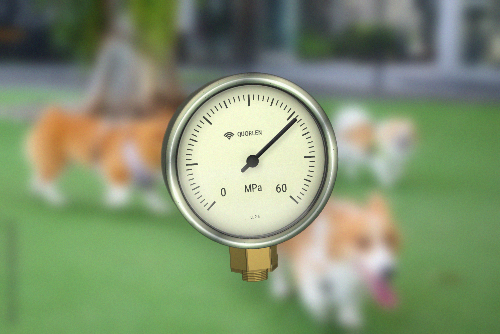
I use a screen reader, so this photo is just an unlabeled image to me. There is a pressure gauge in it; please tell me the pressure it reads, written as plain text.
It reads 41 MPa
